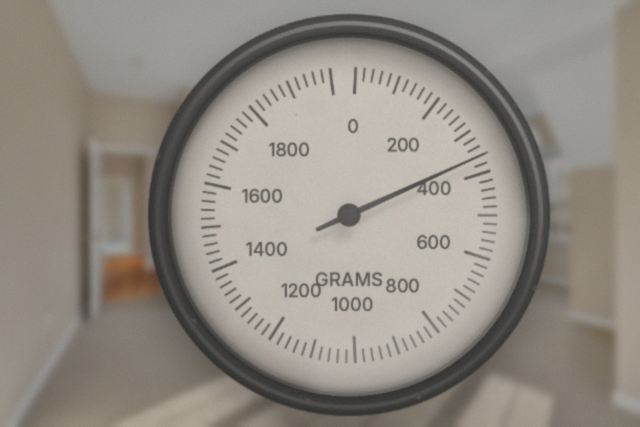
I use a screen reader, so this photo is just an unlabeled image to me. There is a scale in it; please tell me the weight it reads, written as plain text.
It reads 360 g
